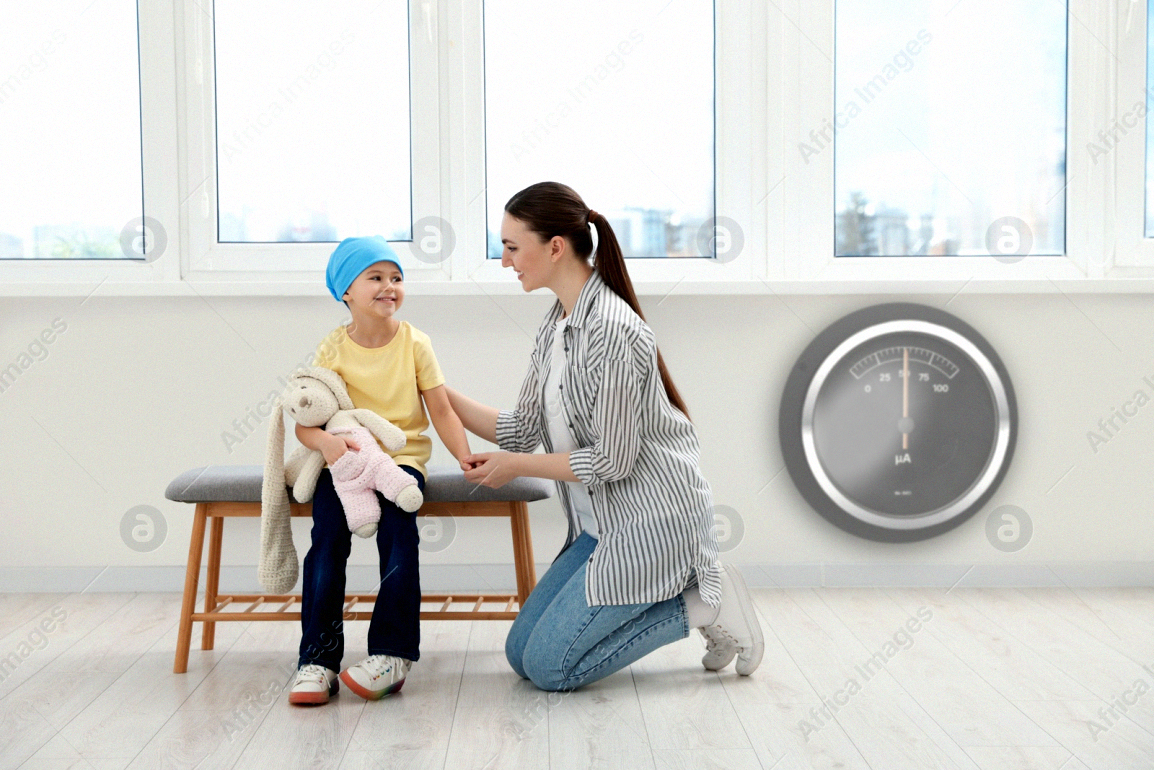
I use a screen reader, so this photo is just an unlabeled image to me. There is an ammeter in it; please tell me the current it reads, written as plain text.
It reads 50 µA
